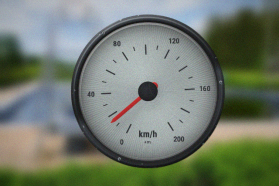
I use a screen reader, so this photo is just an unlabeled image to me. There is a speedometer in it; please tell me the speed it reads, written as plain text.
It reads 15 km/h
